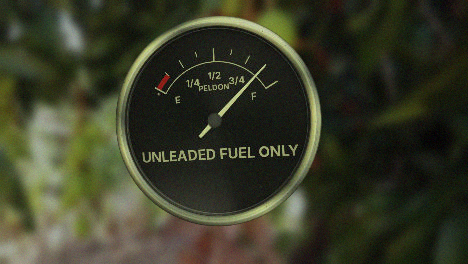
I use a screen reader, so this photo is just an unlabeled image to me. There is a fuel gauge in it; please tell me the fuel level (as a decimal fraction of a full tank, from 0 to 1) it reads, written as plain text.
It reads 0.875
